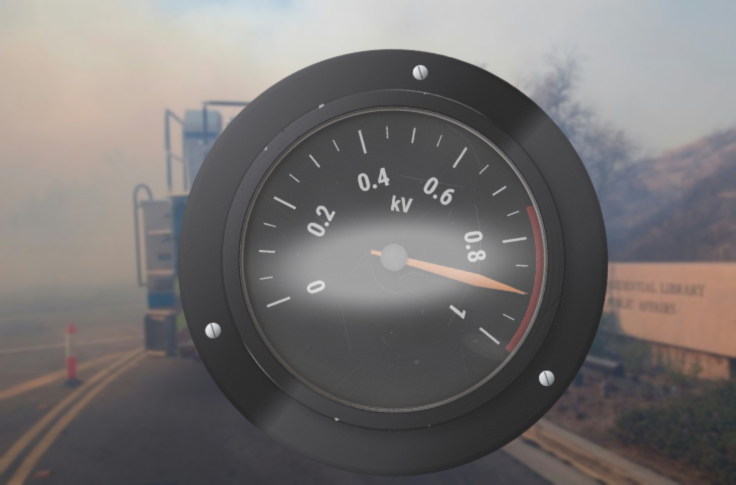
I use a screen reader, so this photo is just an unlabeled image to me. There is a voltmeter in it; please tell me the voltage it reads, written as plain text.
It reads 0.9 kV
